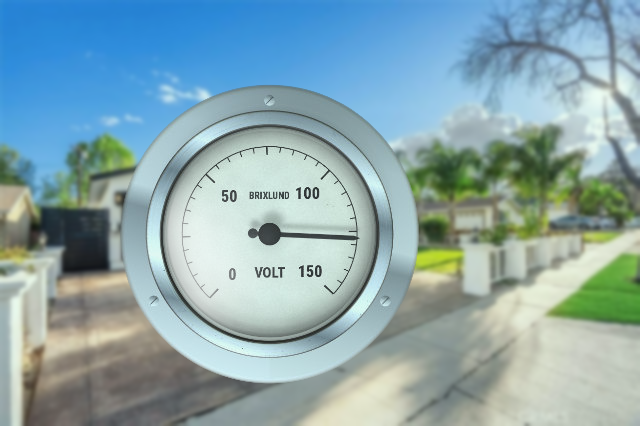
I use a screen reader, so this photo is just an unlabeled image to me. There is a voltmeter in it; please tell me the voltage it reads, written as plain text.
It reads 127.5 V
